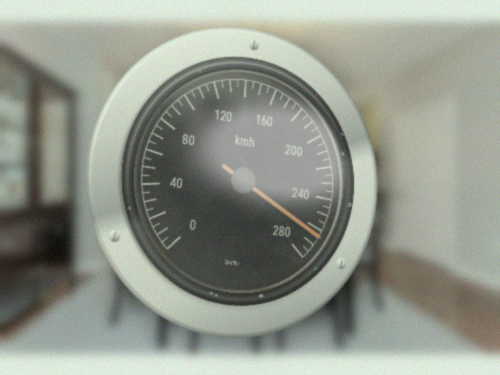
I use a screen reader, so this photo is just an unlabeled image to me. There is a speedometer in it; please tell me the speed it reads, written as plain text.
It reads 265 km/h
